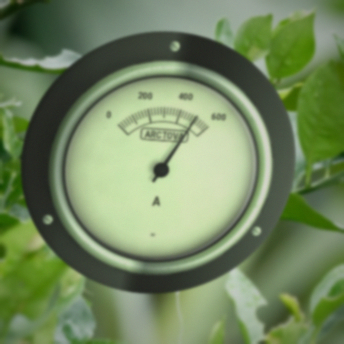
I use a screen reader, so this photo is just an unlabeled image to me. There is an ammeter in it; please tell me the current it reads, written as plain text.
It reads 500 A
